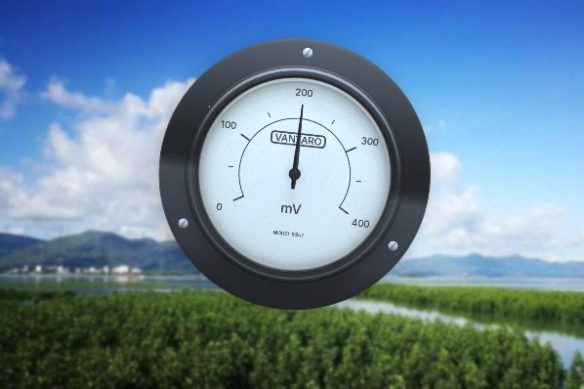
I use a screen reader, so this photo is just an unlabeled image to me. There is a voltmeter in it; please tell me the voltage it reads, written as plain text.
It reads 200 mV
